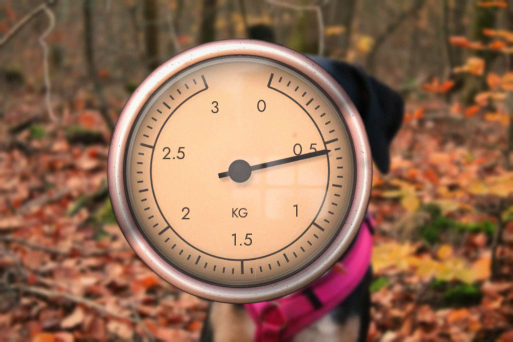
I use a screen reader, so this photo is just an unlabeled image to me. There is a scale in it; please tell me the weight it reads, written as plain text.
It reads 0.55 kg
